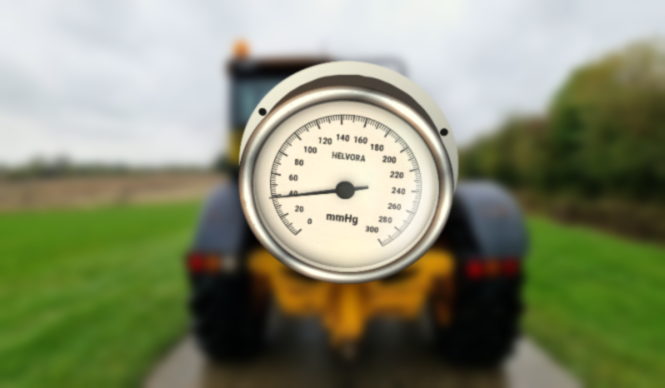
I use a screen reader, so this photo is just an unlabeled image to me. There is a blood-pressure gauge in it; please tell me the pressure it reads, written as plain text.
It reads 40 mmHg
